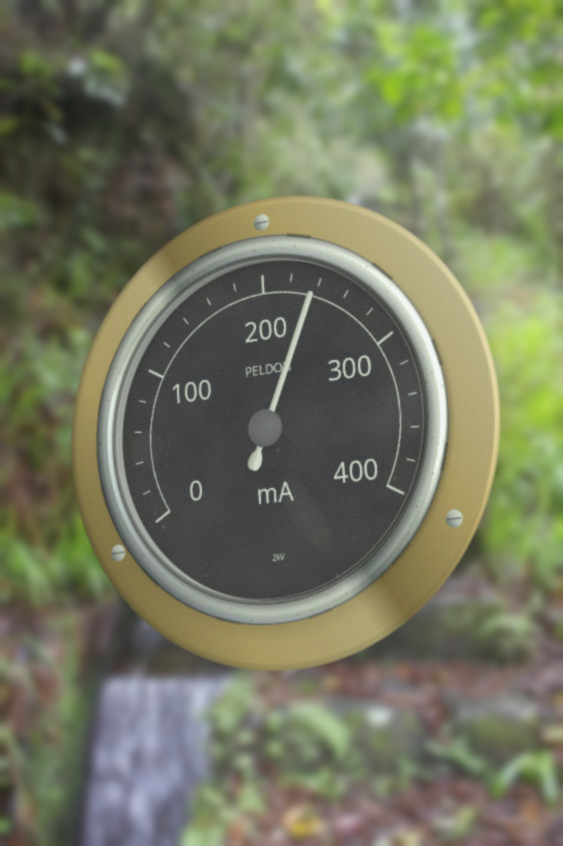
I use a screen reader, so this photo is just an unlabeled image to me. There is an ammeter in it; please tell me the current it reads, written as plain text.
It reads 240 mA
